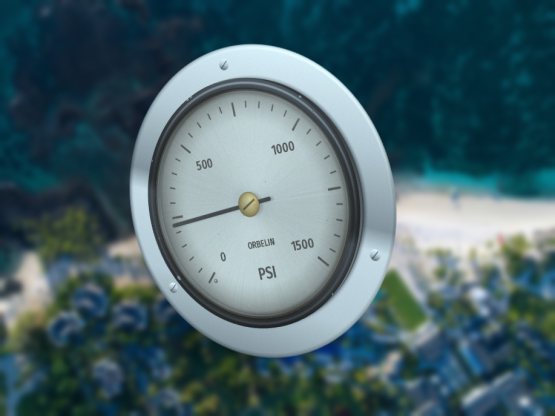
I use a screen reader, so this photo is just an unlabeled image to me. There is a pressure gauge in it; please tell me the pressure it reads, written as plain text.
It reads 225 psi
